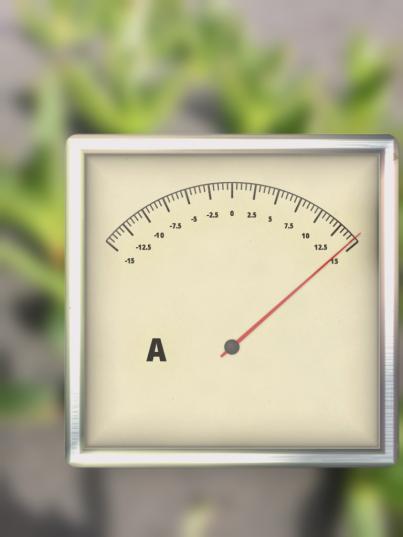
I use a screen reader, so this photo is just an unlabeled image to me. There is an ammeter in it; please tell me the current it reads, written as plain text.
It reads 14.5 A
